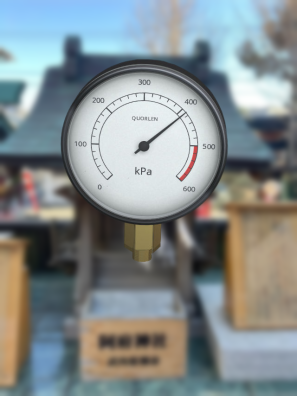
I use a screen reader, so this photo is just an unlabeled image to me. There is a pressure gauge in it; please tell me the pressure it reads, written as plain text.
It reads 410 kPa
